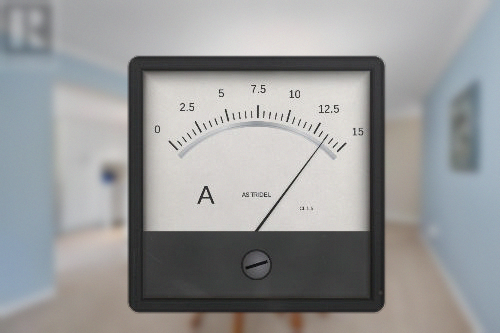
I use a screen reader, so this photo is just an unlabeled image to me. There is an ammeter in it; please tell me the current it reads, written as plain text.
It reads 13.5 A
